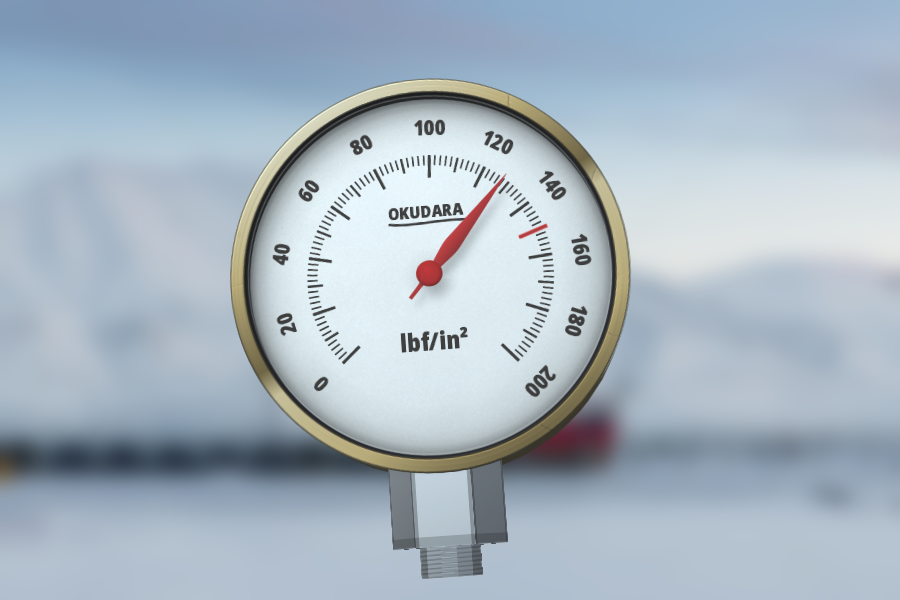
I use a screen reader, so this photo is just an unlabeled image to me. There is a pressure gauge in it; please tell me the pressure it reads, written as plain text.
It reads 128 psi
